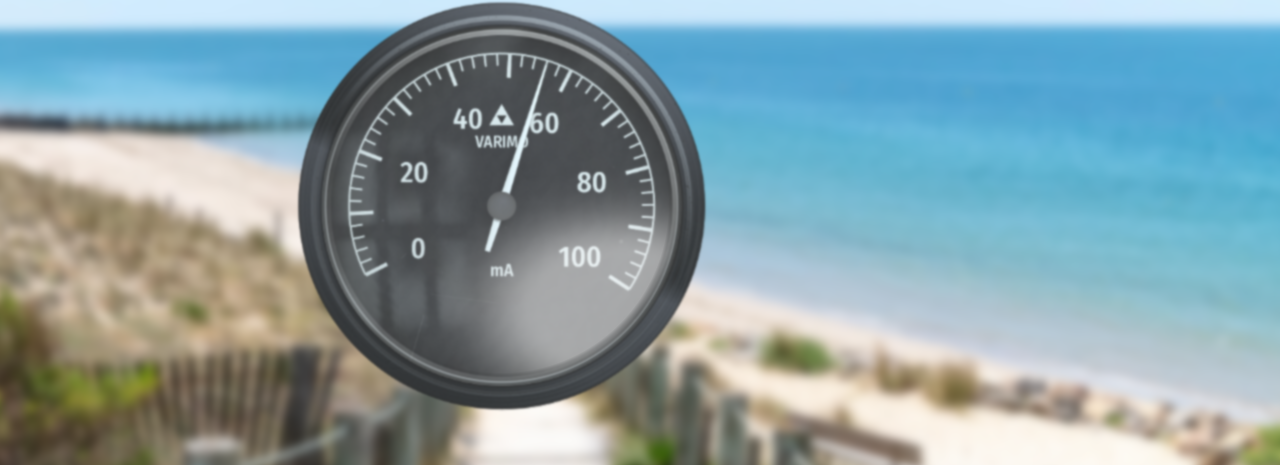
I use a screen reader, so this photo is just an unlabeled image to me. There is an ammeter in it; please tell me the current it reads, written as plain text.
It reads 56 mA
